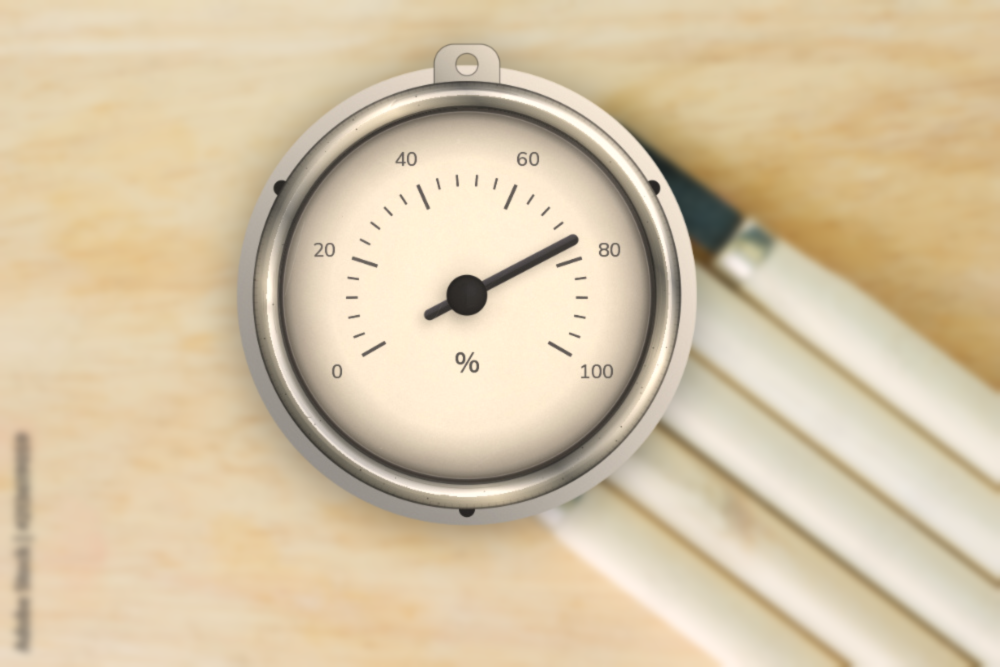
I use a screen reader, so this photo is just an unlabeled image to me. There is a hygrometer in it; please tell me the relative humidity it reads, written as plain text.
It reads 76 %
